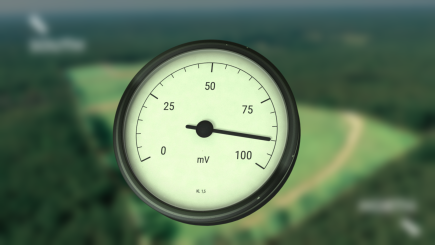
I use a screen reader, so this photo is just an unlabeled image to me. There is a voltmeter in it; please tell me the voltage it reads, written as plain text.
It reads 90 mV
